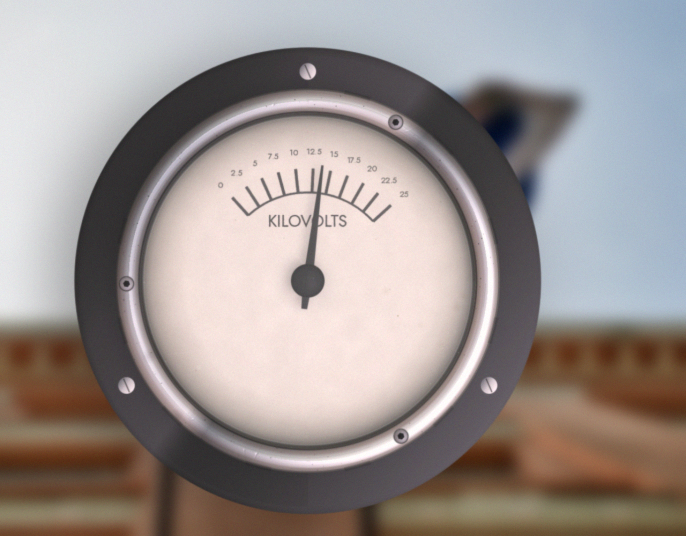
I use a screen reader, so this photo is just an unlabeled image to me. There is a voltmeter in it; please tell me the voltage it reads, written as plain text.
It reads 13.75 kV
